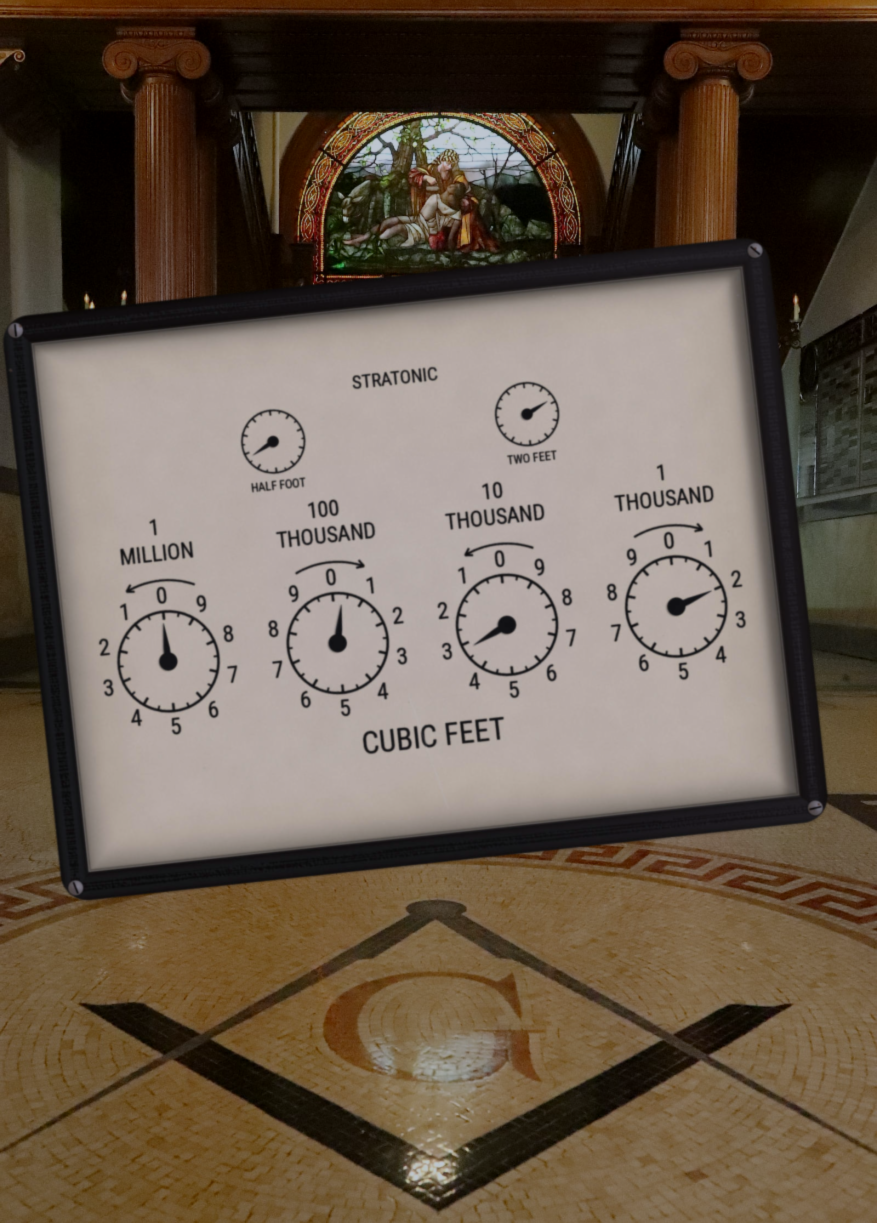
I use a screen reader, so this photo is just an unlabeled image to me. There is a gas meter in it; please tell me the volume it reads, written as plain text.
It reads 3200 ft³
